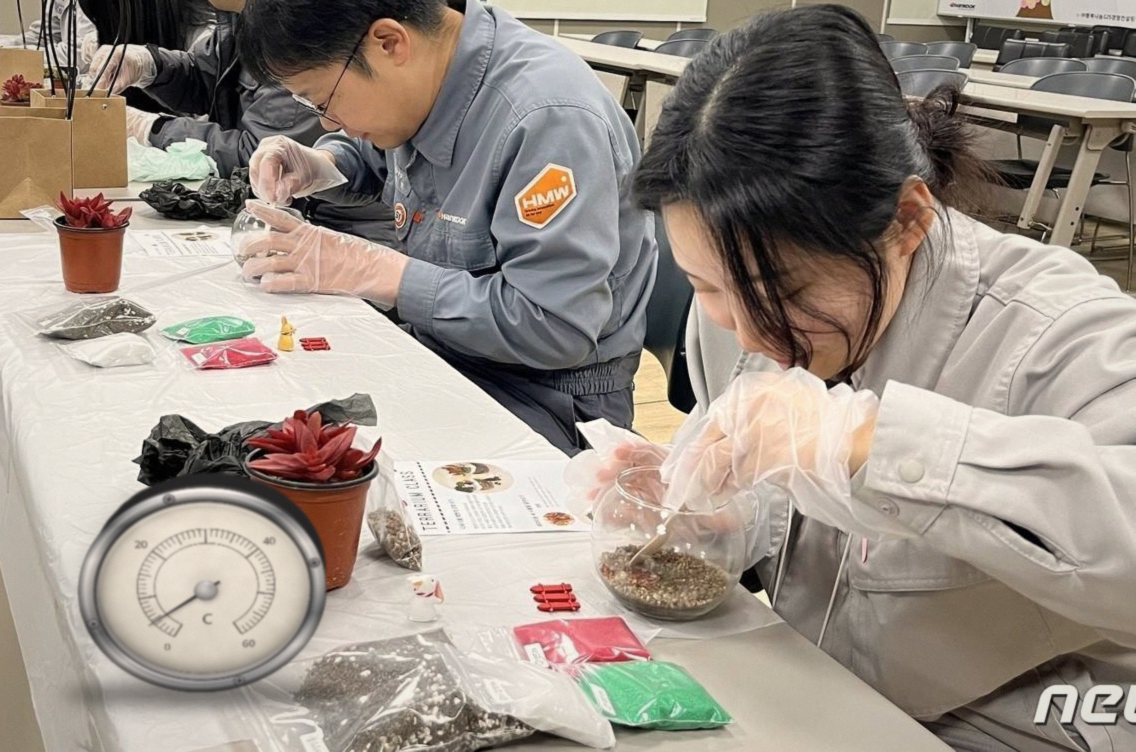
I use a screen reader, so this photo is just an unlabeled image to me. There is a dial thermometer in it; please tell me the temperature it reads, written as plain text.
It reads 5 °C
